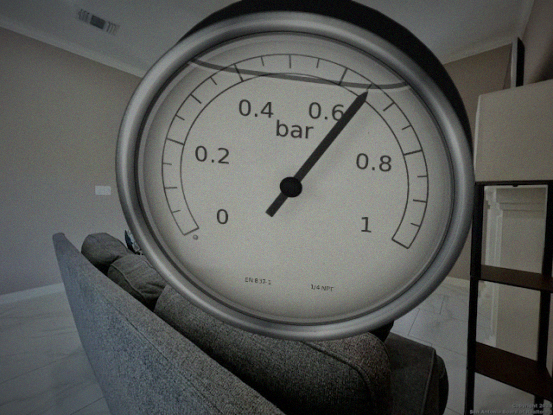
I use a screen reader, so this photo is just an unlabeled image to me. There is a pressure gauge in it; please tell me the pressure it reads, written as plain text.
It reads 0.65 bar
